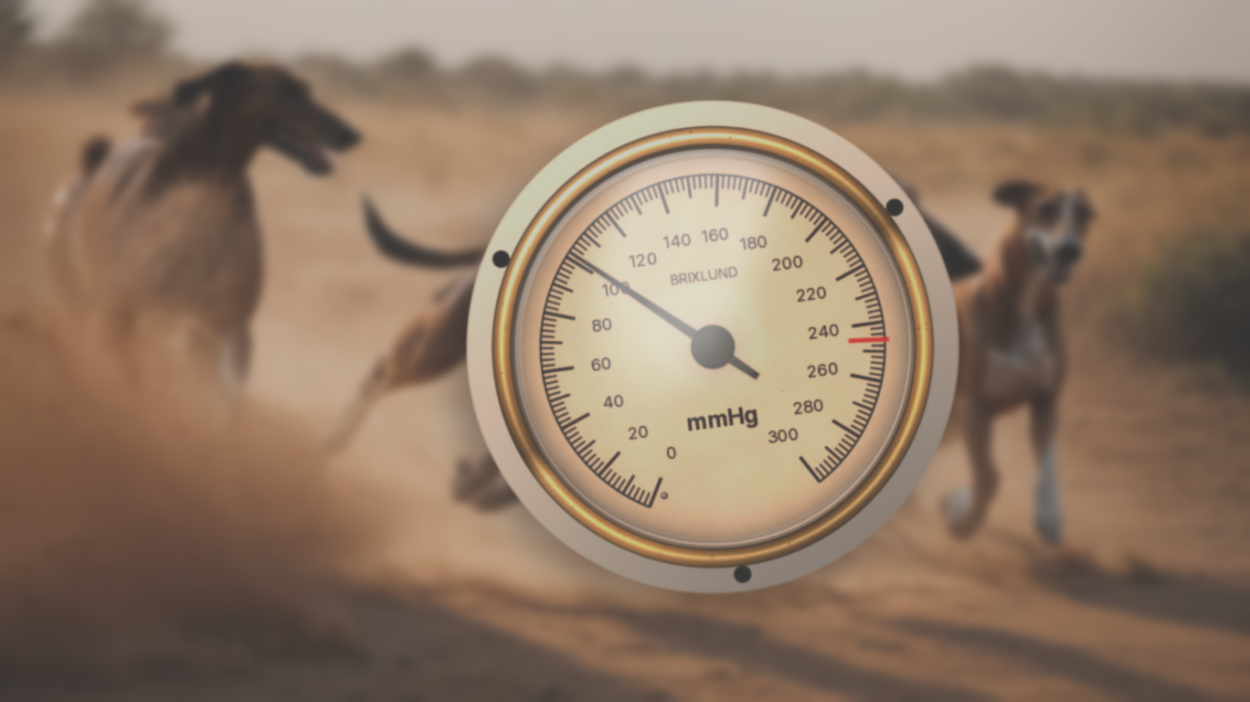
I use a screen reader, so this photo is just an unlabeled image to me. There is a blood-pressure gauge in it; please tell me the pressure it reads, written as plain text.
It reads 102 mmHg
